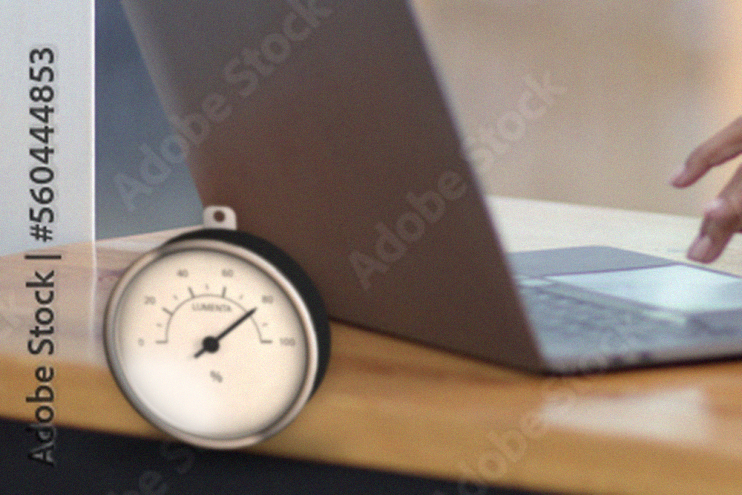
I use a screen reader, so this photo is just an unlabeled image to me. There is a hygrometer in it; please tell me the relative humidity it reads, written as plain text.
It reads 80 %
